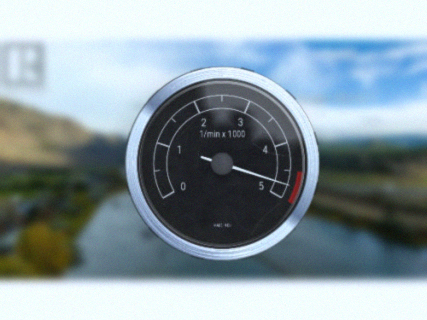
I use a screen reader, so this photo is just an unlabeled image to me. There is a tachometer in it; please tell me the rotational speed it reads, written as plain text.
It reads 4750 rpm
